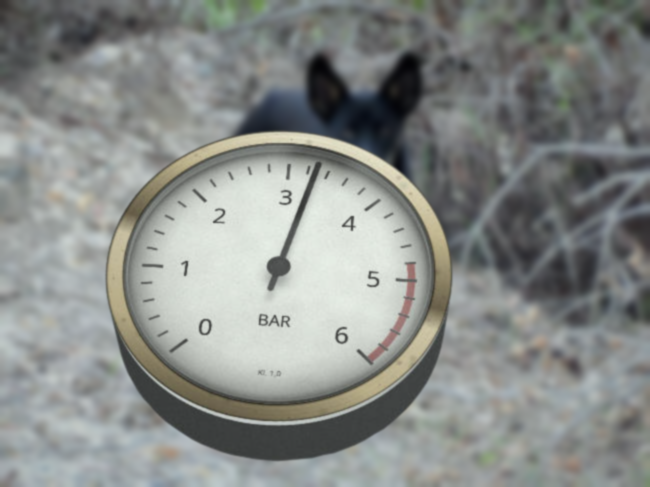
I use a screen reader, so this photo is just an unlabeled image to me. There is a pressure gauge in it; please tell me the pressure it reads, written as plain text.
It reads 3.3 bar
